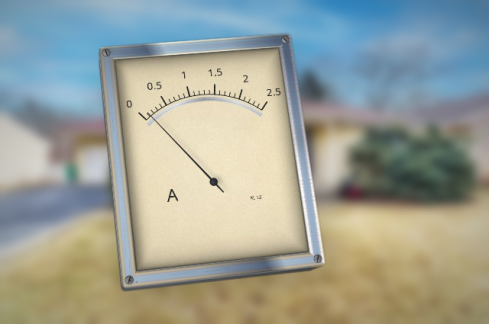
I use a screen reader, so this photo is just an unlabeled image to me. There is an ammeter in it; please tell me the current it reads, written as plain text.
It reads 0.1 A
